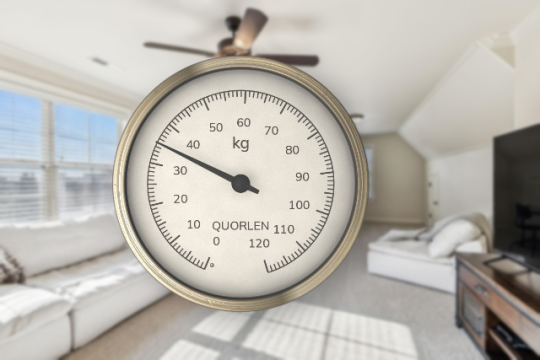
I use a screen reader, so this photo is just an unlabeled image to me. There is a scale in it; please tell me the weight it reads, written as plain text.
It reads 35 kg
